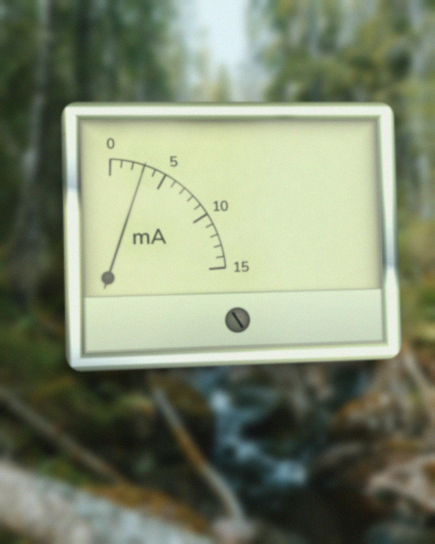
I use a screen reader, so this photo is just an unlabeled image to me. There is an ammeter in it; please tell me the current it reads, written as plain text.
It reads 3 mA
